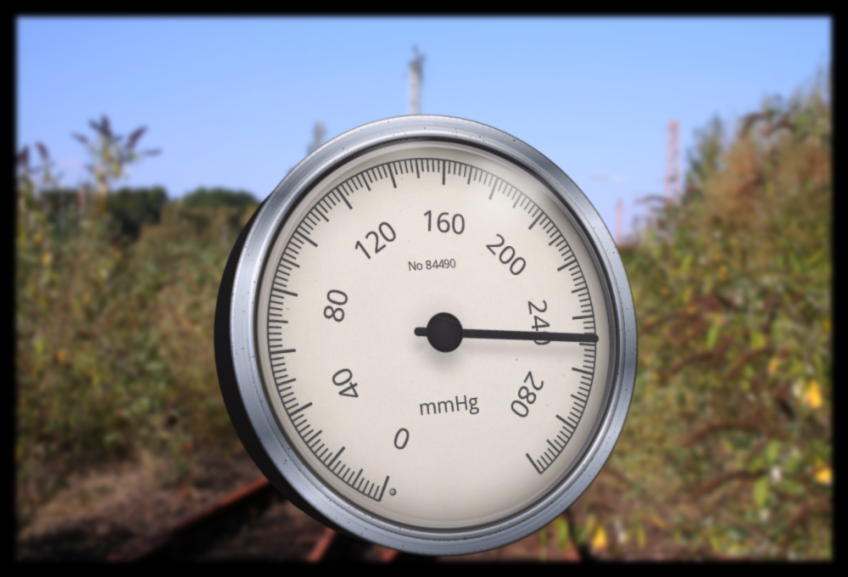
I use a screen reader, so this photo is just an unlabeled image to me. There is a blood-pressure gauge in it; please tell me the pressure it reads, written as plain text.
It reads 248 mmHg
